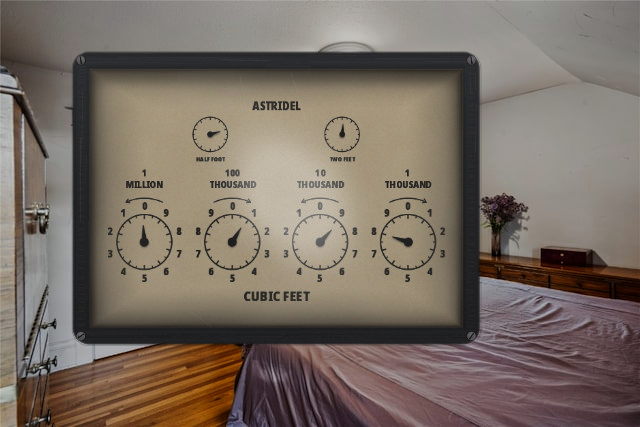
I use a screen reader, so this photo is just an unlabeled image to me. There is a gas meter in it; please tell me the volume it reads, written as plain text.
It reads 8800 ft³
